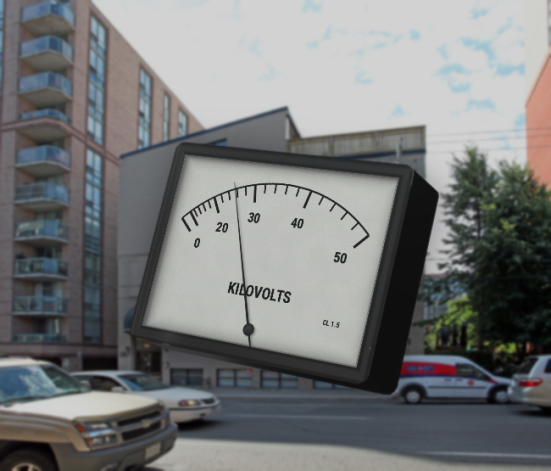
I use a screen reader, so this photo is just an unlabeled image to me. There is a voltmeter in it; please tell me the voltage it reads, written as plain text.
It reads 26 kV
